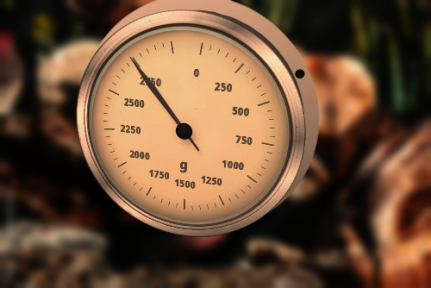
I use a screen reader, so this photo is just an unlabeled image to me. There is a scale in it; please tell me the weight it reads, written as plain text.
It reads 2750 g
